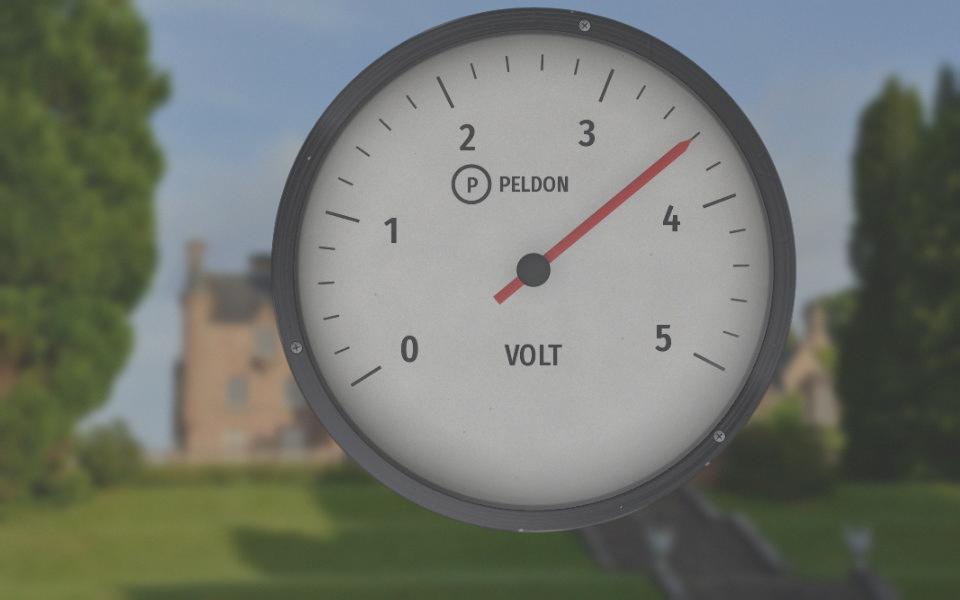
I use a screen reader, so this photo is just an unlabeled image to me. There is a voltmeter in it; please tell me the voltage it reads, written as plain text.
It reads 3.6 V
